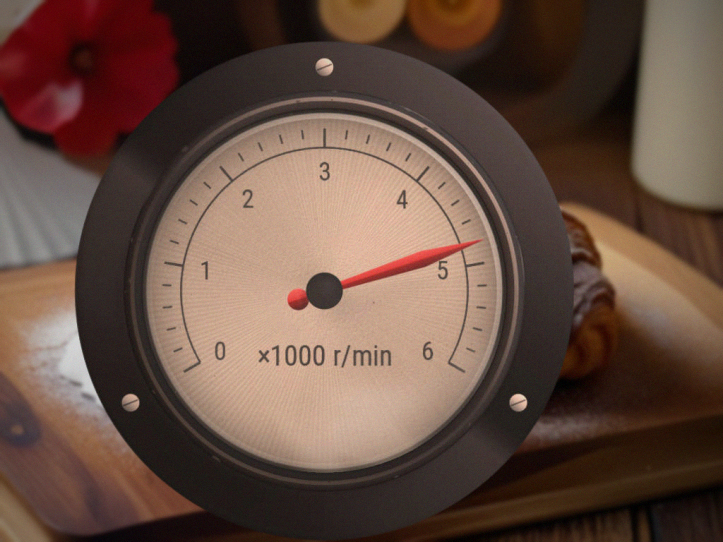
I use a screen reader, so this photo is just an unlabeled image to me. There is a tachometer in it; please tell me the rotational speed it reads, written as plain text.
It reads 4800 rpm
